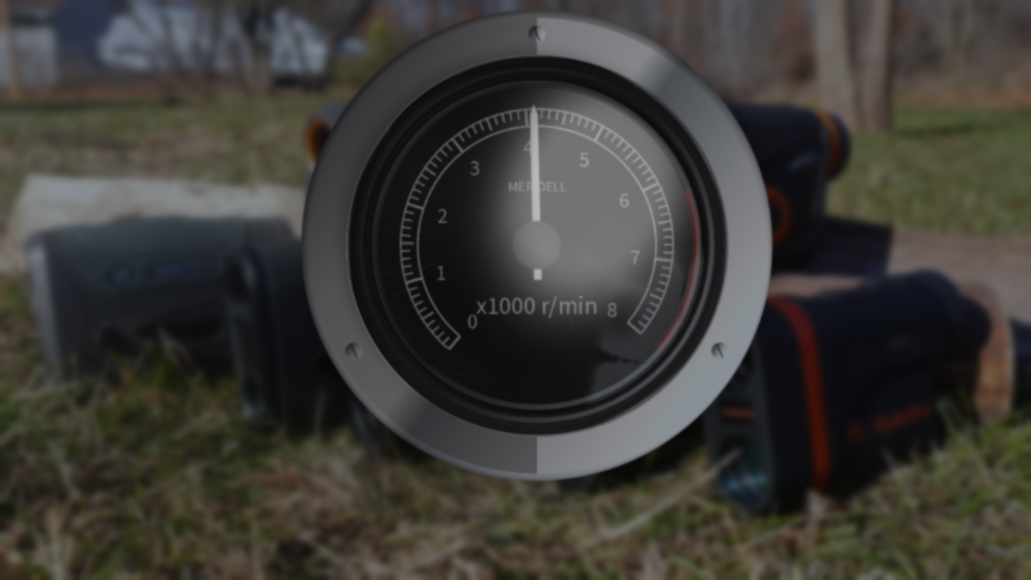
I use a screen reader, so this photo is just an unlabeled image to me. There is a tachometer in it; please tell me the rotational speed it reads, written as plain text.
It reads 4100 rpm
